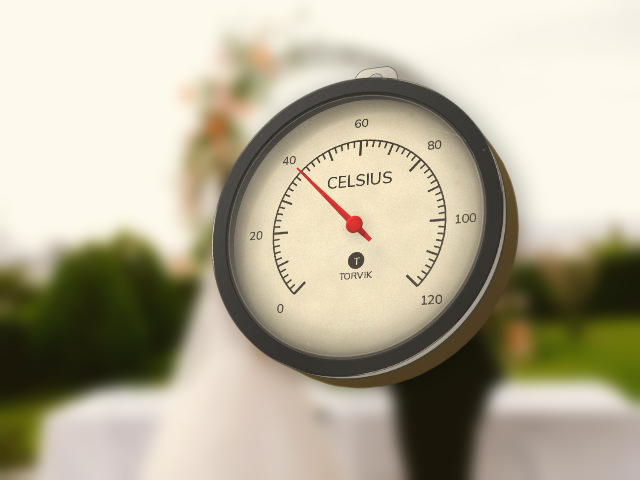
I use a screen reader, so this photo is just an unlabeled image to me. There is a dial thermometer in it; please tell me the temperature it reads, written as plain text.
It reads 40 °C
